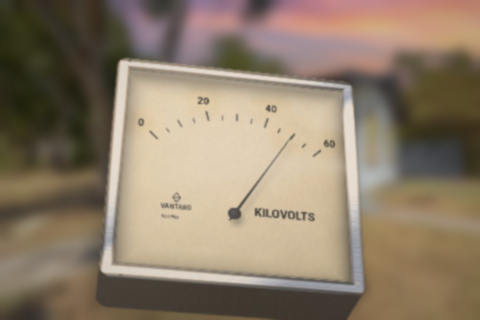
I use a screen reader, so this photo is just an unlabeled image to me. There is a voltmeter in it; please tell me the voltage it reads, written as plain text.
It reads 50 kV
